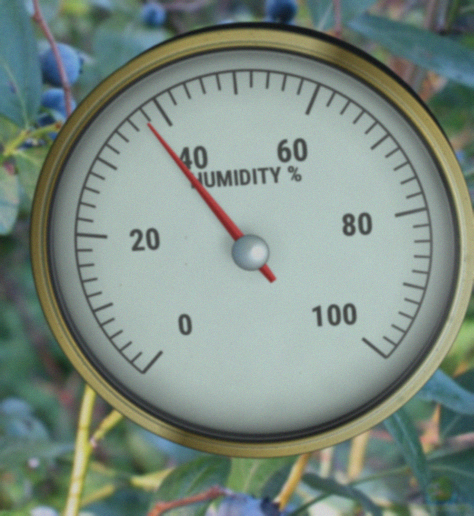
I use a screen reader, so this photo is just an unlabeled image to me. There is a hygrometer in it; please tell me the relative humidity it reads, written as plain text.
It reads 38 %
